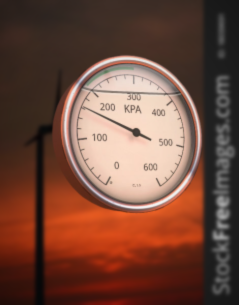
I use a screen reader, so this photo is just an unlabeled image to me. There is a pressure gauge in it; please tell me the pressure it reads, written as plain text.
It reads 160 kPa
